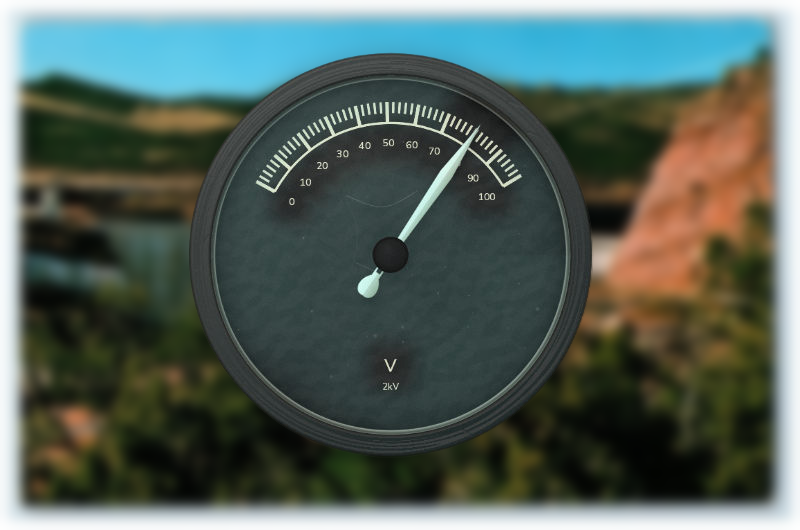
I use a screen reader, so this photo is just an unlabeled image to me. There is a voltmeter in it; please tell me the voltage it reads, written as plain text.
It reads 80 V
